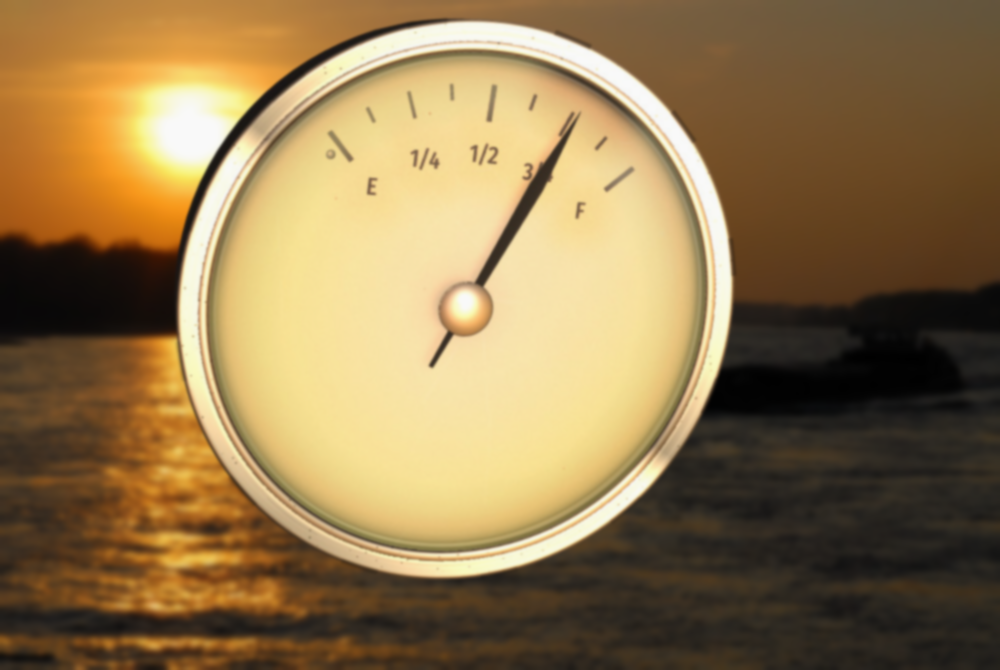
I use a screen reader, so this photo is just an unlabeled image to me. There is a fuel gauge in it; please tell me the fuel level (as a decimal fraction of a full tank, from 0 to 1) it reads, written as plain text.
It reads 0.75
